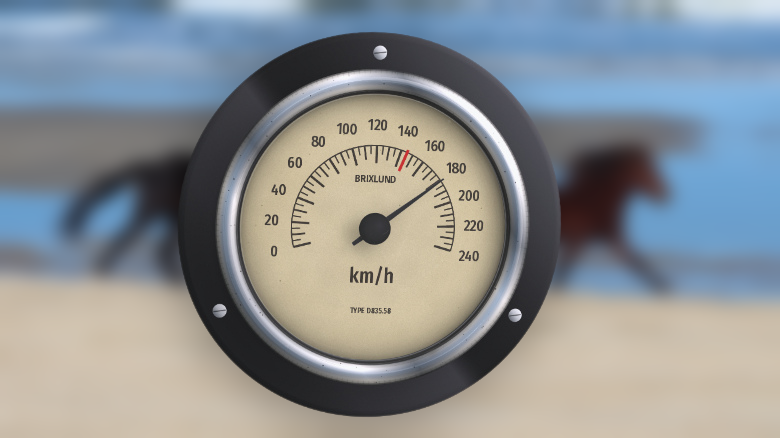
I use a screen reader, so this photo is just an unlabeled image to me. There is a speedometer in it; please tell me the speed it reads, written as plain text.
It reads 180 km/h
